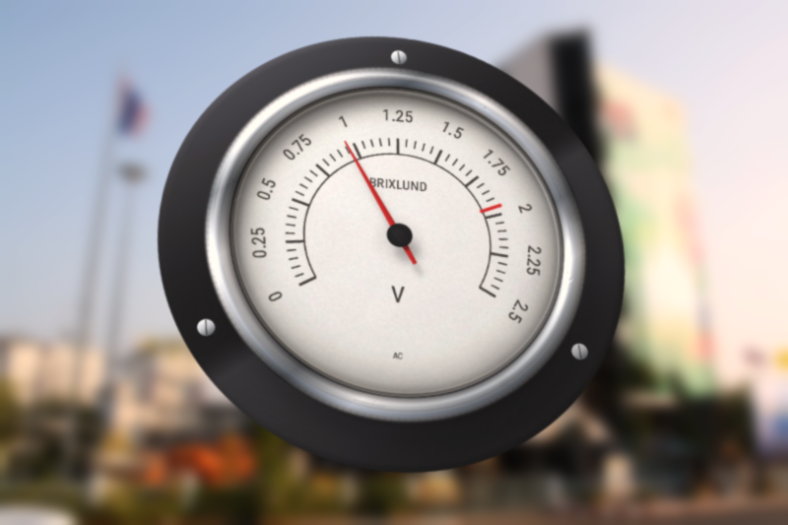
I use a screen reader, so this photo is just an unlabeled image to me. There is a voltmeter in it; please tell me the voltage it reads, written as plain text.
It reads 0.95 V
